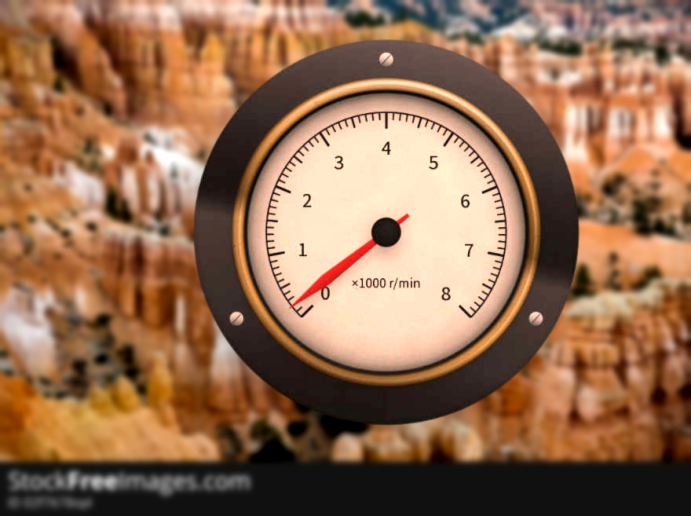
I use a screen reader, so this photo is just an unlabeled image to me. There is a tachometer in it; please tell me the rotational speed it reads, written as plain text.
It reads 200 rpm
